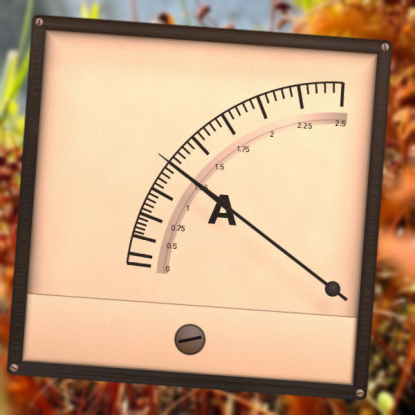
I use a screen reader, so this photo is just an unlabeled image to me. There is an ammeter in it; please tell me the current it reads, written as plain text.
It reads 1.25 A
